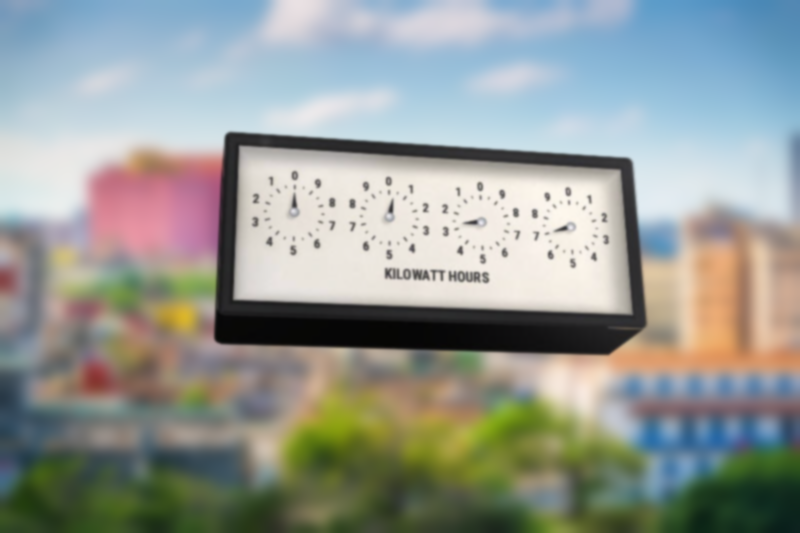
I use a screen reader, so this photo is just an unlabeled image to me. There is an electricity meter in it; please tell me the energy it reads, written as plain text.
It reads 27 kWh
